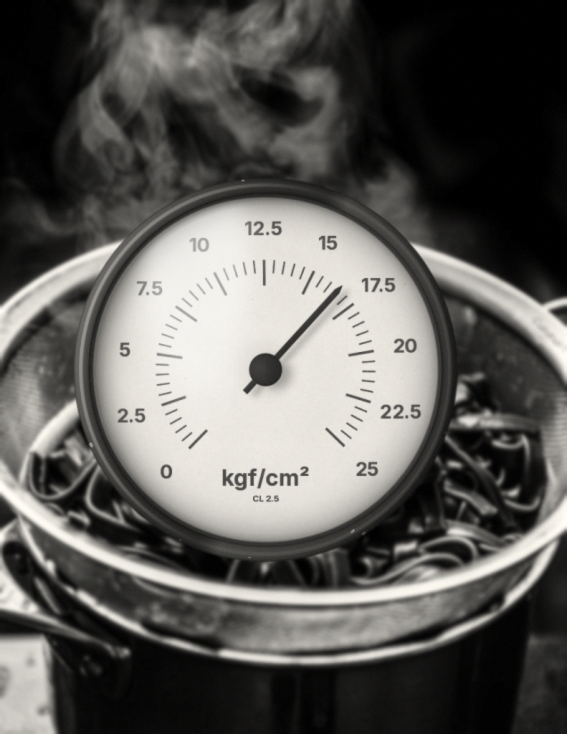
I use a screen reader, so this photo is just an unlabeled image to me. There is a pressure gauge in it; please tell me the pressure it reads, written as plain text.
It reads 16.5 kg/cm²
